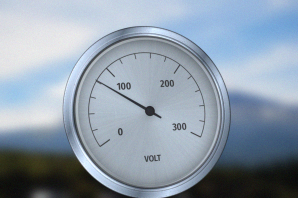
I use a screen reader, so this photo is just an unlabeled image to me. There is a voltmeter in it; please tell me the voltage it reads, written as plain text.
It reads 80 V
